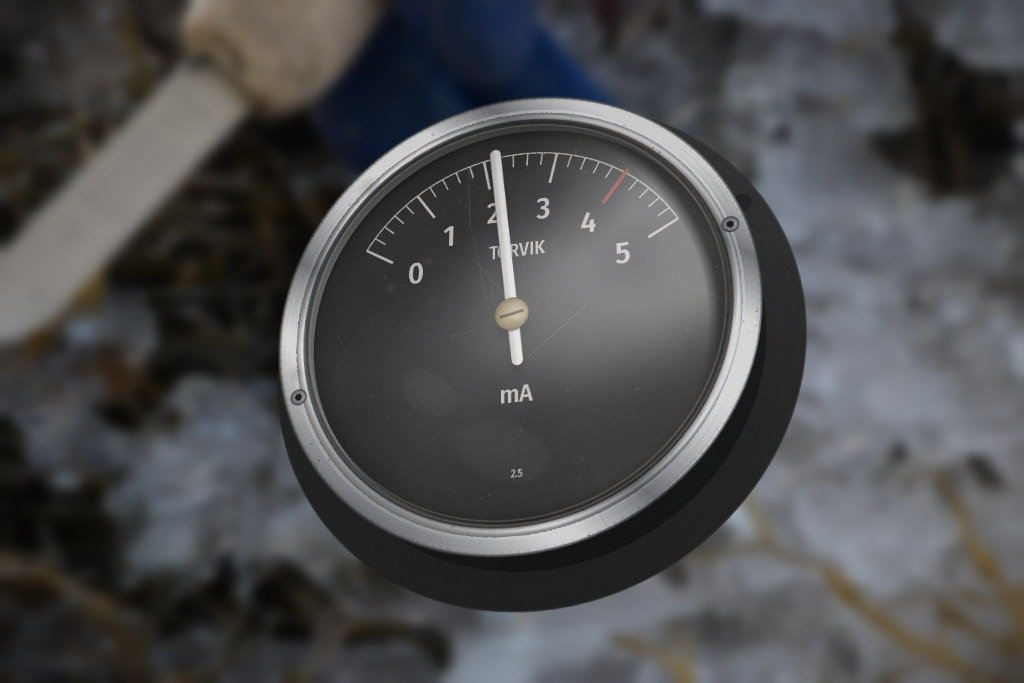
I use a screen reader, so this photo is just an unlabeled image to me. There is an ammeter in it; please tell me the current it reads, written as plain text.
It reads 2.2 mA
